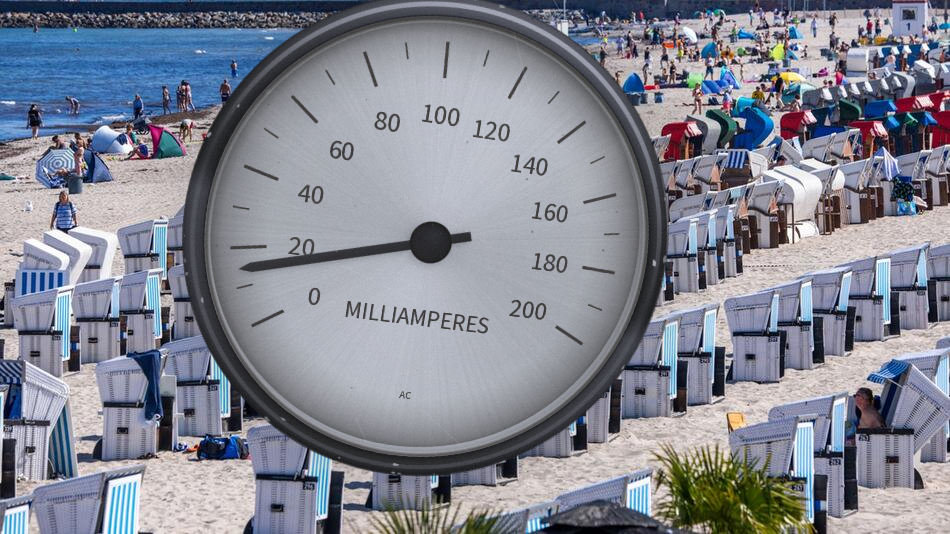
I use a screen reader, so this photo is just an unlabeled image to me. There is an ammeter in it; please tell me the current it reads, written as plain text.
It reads 15 mA
